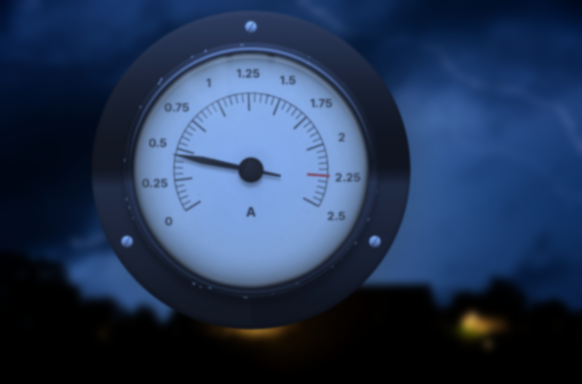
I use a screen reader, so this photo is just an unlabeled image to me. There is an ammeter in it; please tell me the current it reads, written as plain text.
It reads 0.45 A
